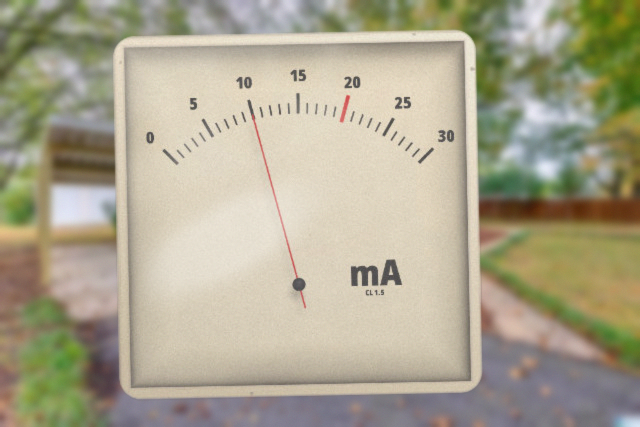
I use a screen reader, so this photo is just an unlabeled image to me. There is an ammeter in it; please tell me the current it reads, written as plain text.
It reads 10 mA
